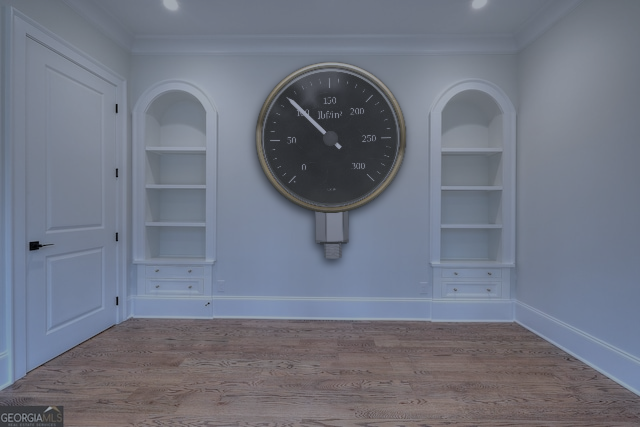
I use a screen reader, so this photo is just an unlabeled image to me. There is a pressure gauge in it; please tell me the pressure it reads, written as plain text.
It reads 100 psi
